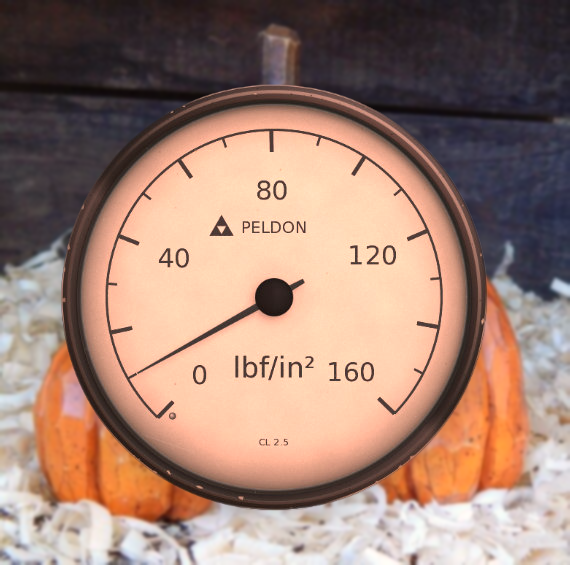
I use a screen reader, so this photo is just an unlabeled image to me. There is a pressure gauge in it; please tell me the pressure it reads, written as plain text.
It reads 10 psi
